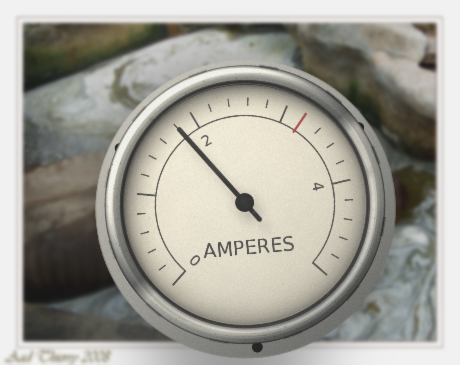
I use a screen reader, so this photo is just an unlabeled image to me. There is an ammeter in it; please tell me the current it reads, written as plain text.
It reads 1.8 A
